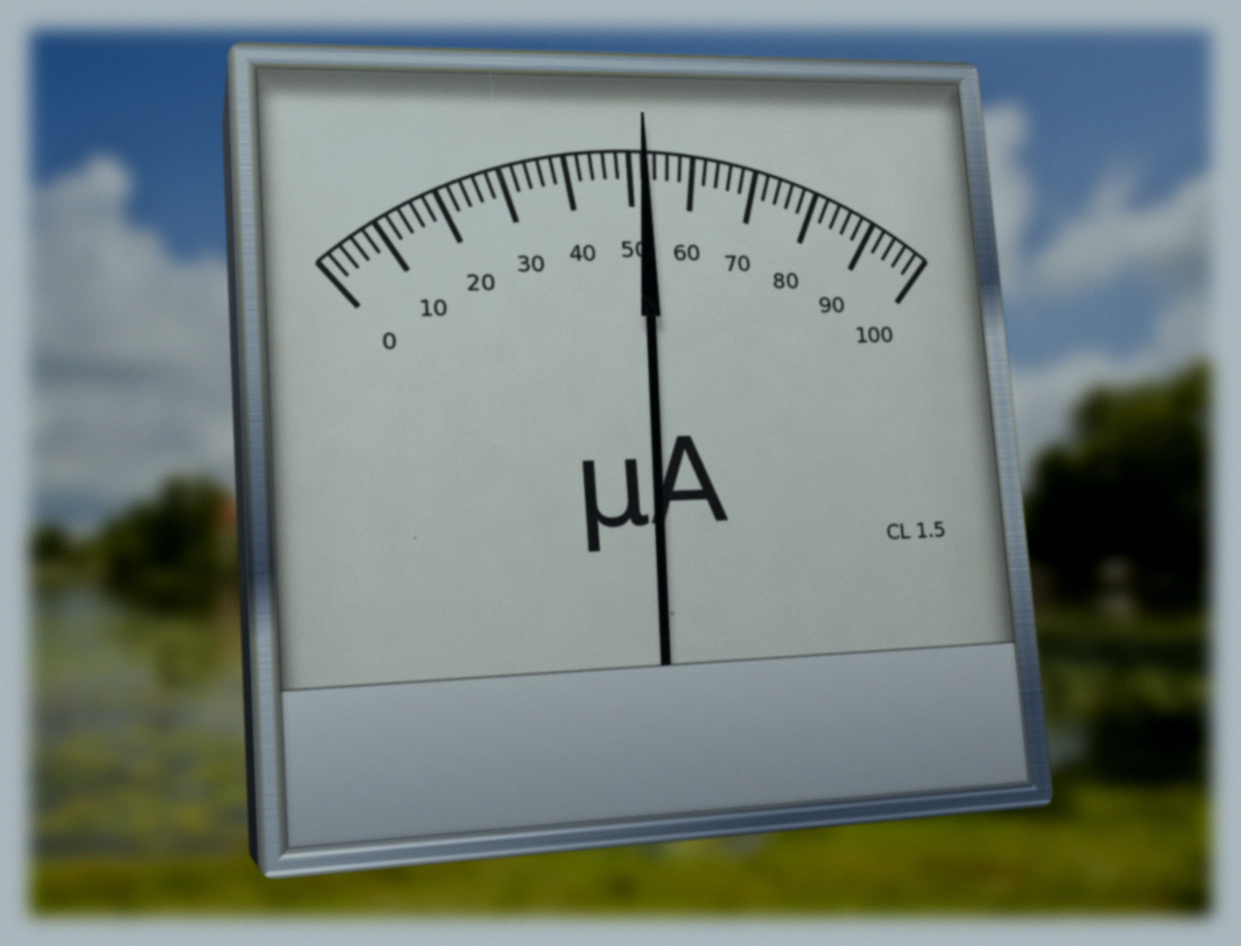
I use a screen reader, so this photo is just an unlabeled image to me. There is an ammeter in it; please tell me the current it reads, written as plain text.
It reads 52 µA
